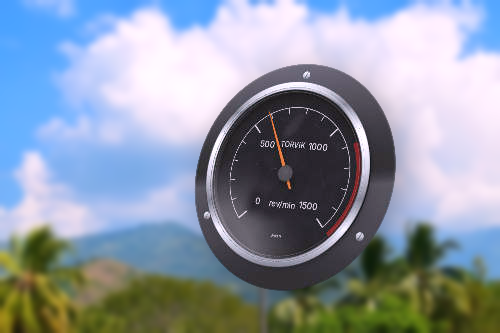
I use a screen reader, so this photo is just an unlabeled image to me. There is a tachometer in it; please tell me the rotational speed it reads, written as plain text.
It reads 600 rpm
